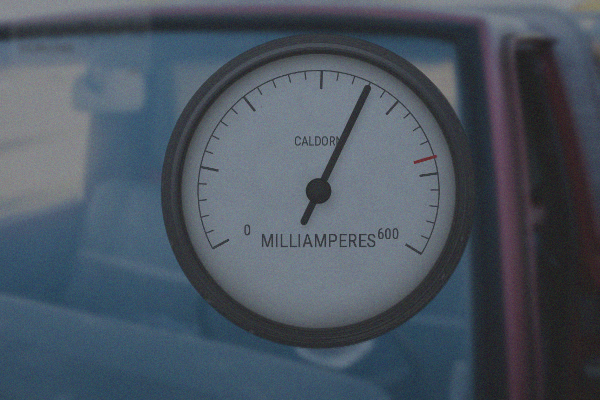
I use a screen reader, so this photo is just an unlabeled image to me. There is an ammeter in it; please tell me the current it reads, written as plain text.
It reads 360 mA
